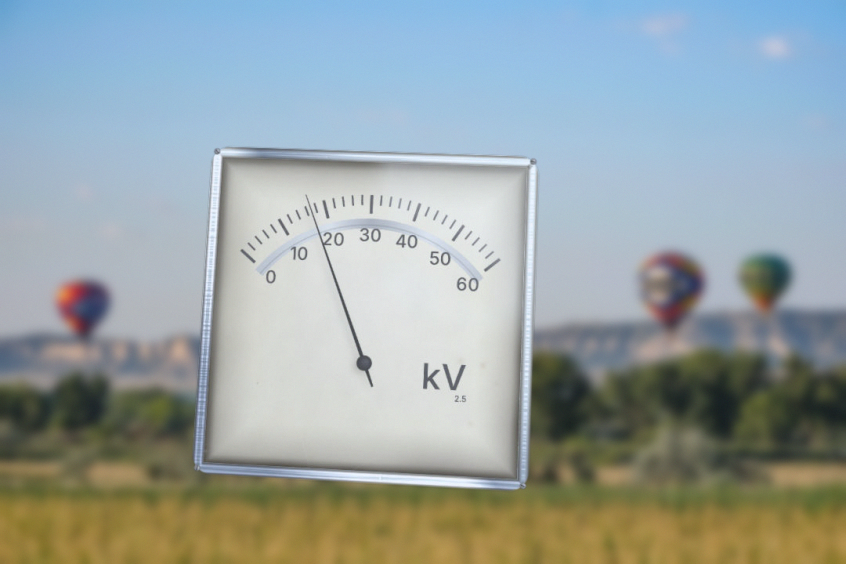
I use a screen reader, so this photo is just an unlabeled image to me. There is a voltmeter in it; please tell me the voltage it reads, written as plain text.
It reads 17 kV
